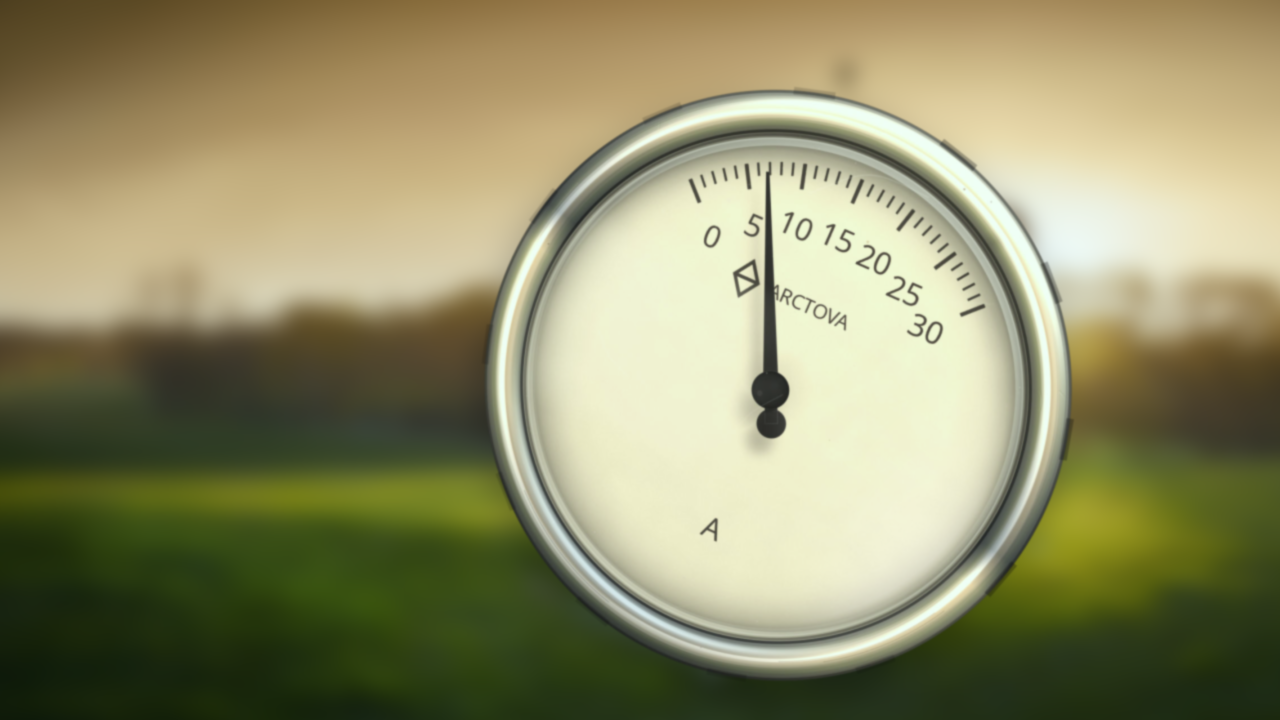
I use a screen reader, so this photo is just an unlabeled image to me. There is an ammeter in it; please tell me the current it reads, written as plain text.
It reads 7 A
